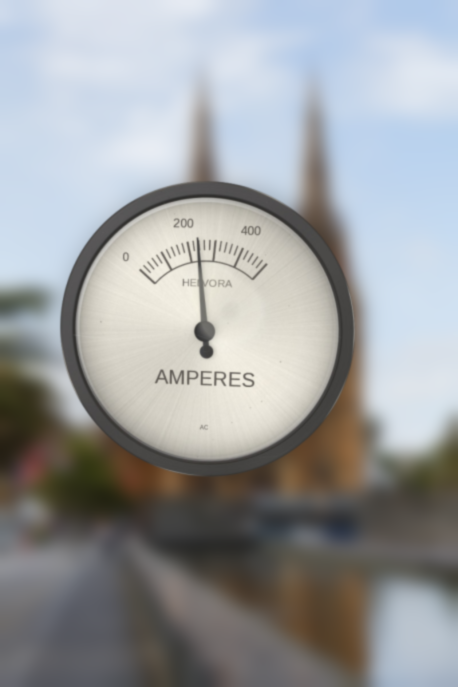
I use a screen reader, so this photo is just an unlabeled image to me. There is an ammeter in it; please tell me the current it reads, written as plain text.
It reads 240 A
